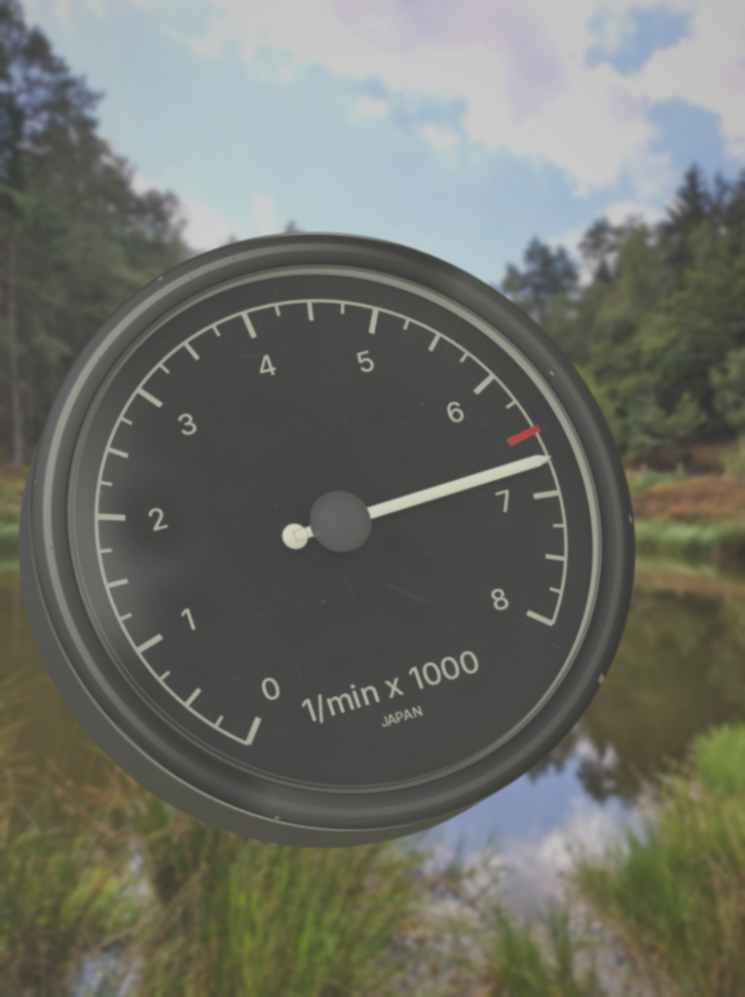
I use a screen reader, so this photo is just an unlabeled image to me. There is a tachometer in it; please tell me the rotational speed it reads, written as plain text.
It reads 6750 rpm
